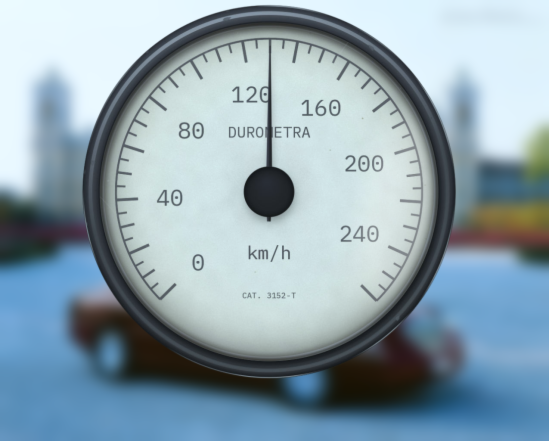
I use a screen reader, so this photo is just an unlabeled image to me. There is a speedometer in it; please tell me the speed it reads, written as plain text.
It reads 130 km/h
